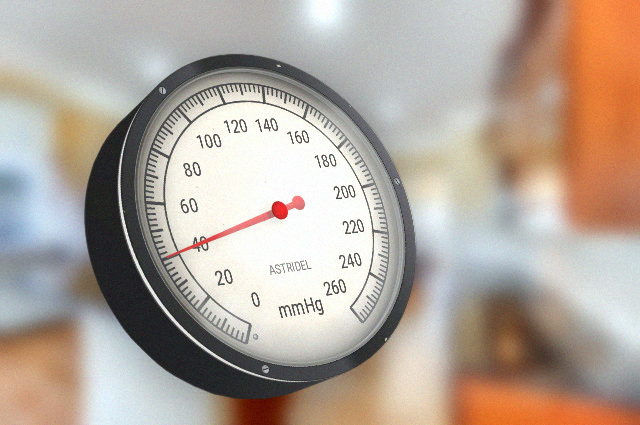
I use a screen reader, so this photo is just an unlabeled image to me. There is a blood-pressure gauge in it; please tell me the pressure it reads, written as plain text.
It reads 40 mmHg
